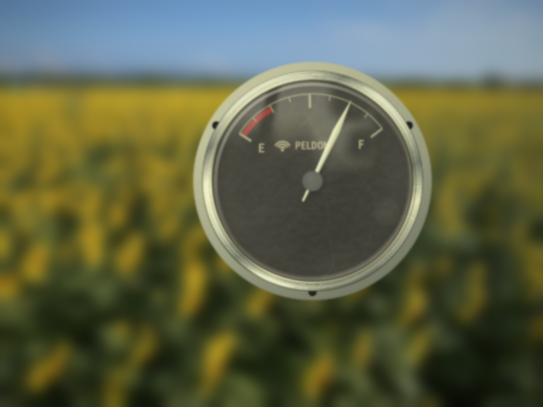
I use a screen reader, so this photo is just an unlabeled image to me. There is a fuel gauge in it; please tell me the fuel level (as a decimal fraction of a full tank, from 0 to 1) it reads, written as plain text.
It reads 0.75
